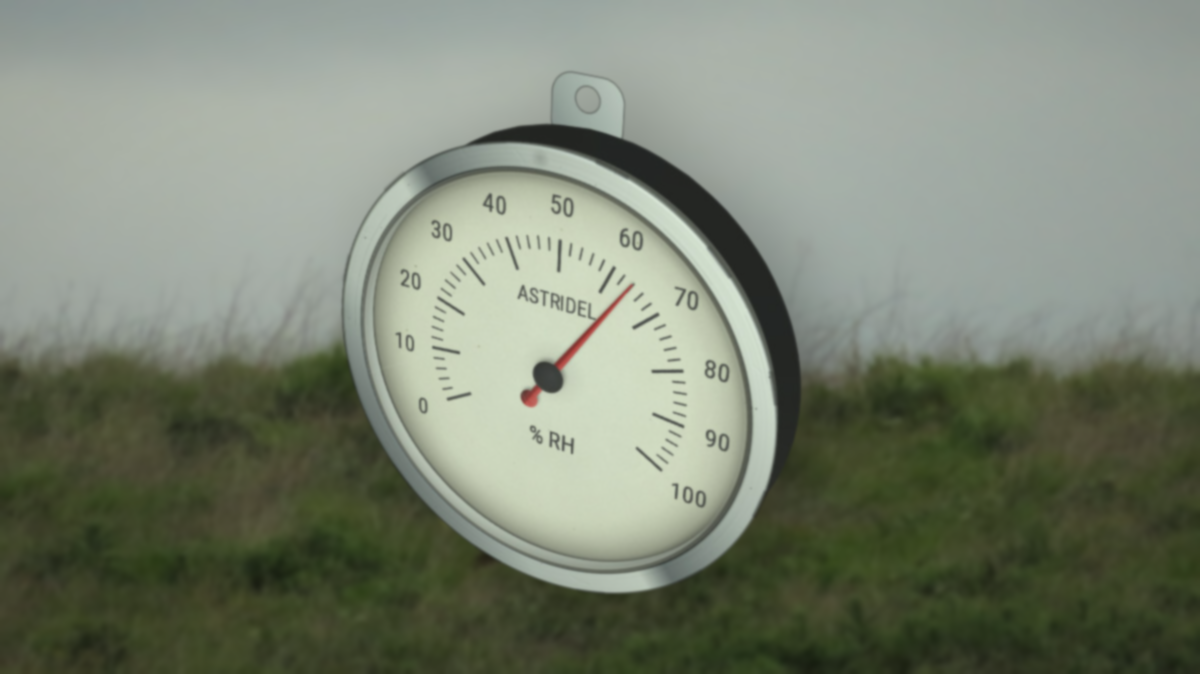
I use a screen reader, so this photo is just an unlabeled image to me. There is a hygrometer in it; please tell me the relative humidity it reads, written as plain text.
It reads 64 %
